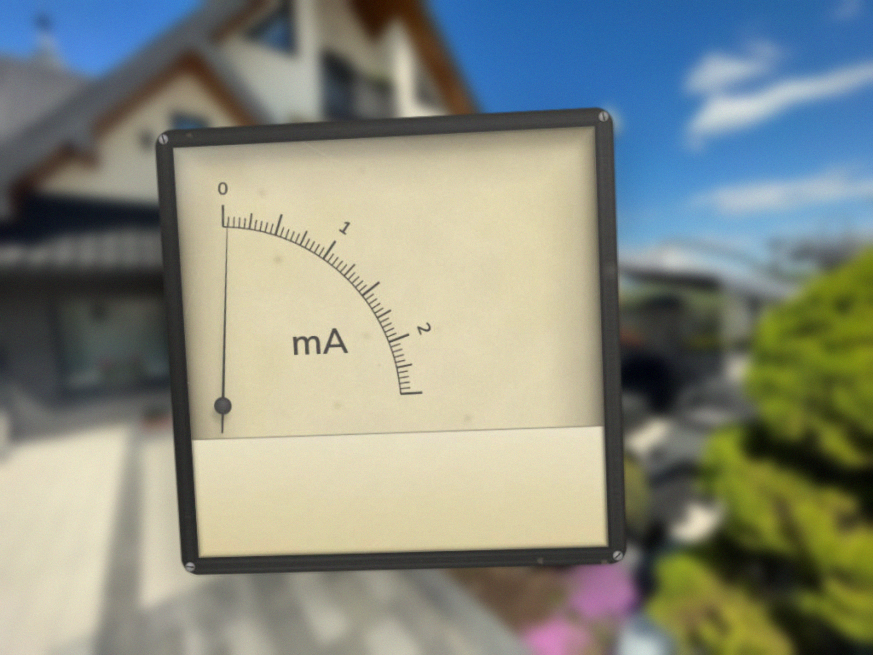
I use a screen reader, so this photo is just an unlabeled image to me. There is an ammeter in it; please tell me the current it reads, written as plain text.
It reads 0.05 mA
